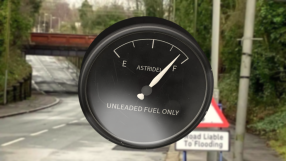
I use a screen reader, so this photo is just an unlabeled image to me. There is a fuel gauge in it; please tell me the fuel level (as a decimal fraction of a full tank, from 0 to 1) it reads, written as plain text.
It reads 0.875
